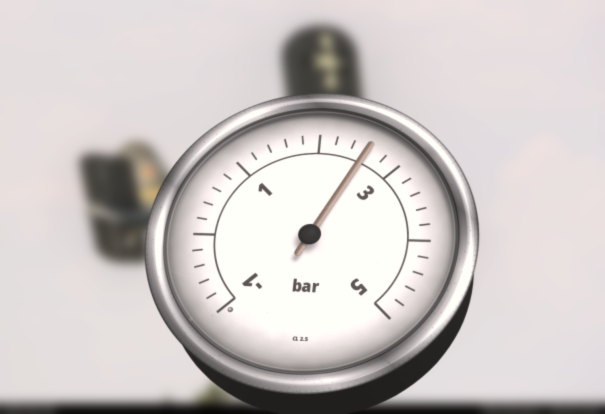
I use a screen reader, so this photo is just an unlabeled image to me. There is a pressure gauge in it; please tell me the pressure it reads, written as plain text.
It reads 2.6 bar
